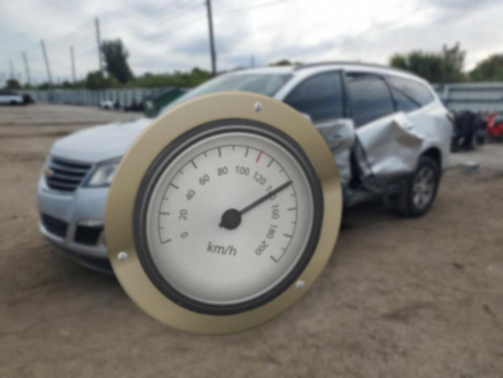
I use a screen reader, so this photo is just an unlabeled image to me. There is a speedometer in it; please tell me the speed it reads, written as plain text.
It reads 140 km/h
